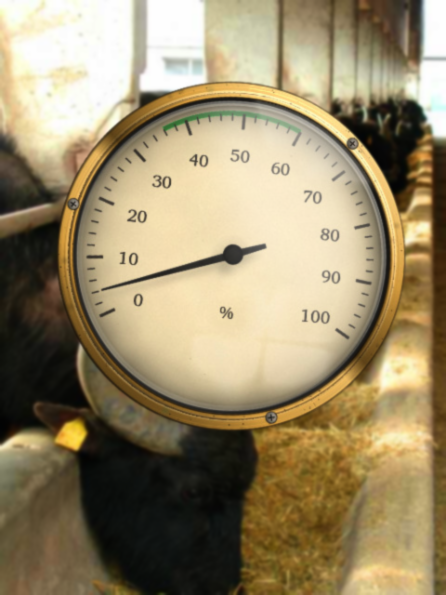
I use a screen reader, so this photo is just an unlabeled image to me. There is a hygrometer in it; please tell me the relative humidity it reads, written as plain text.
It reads 4 %
